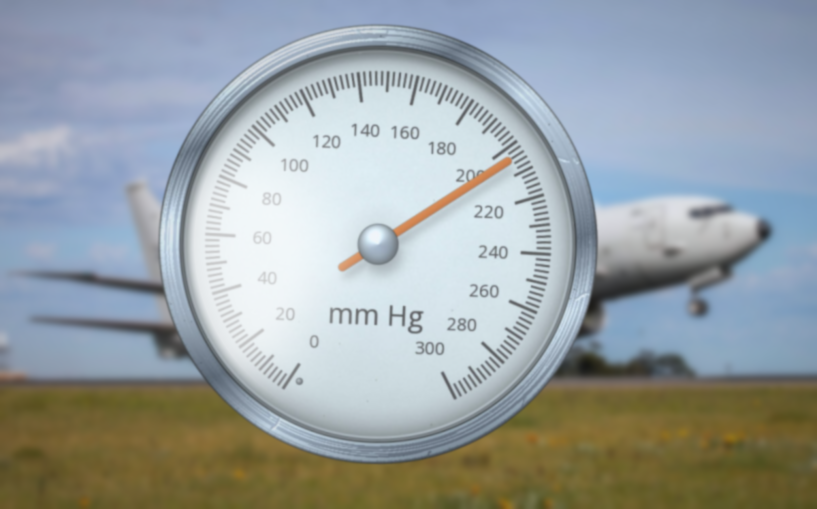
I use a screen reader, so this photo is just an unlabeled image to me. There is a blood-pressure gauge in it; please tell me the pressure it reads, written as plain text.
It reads 204 mmHg
